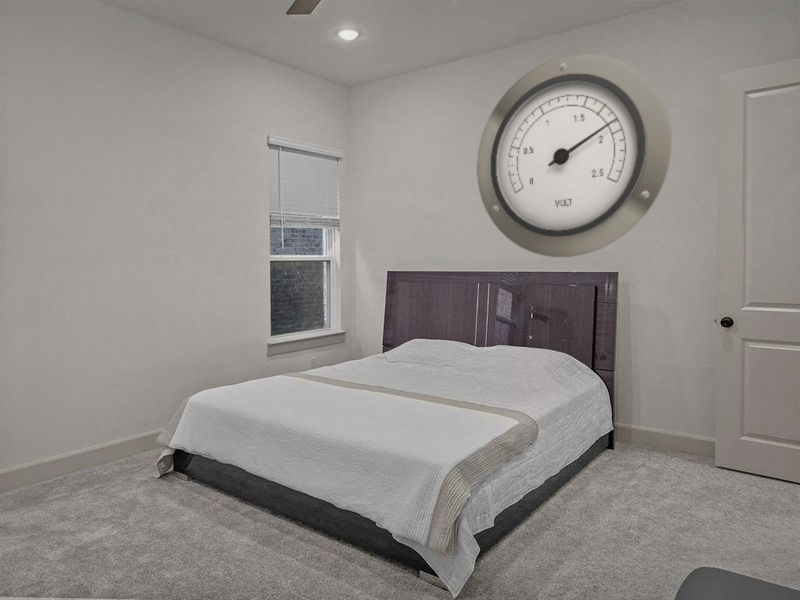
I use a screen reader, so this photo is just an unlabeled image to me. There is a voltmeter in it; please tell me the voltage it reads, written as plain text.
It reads 1.9 V
